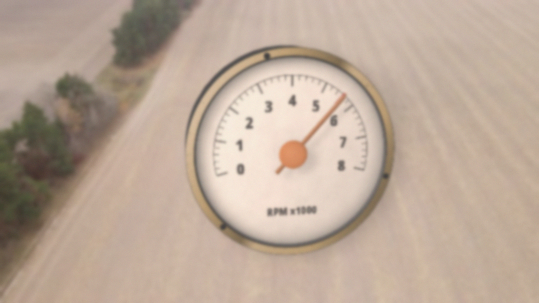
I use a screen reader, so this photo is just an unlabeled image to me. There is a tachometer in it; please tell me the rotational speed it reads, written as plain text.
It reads 5600 rpm
